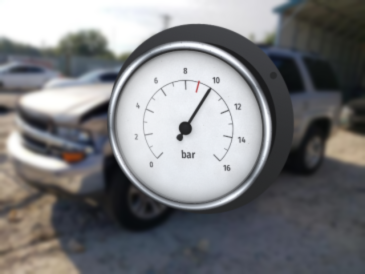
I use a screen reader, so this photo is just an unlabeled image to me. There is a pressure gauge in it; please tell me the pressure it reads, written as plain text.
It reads 10 bar
